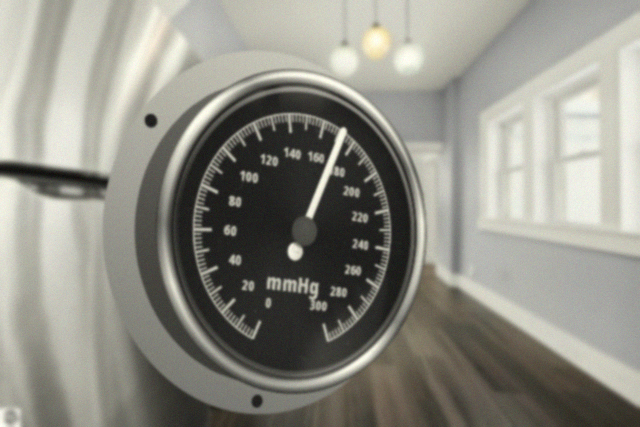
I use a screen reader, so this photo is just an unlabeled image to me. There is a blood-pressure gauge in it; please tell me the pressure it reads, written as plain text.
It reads 170 mmHg
